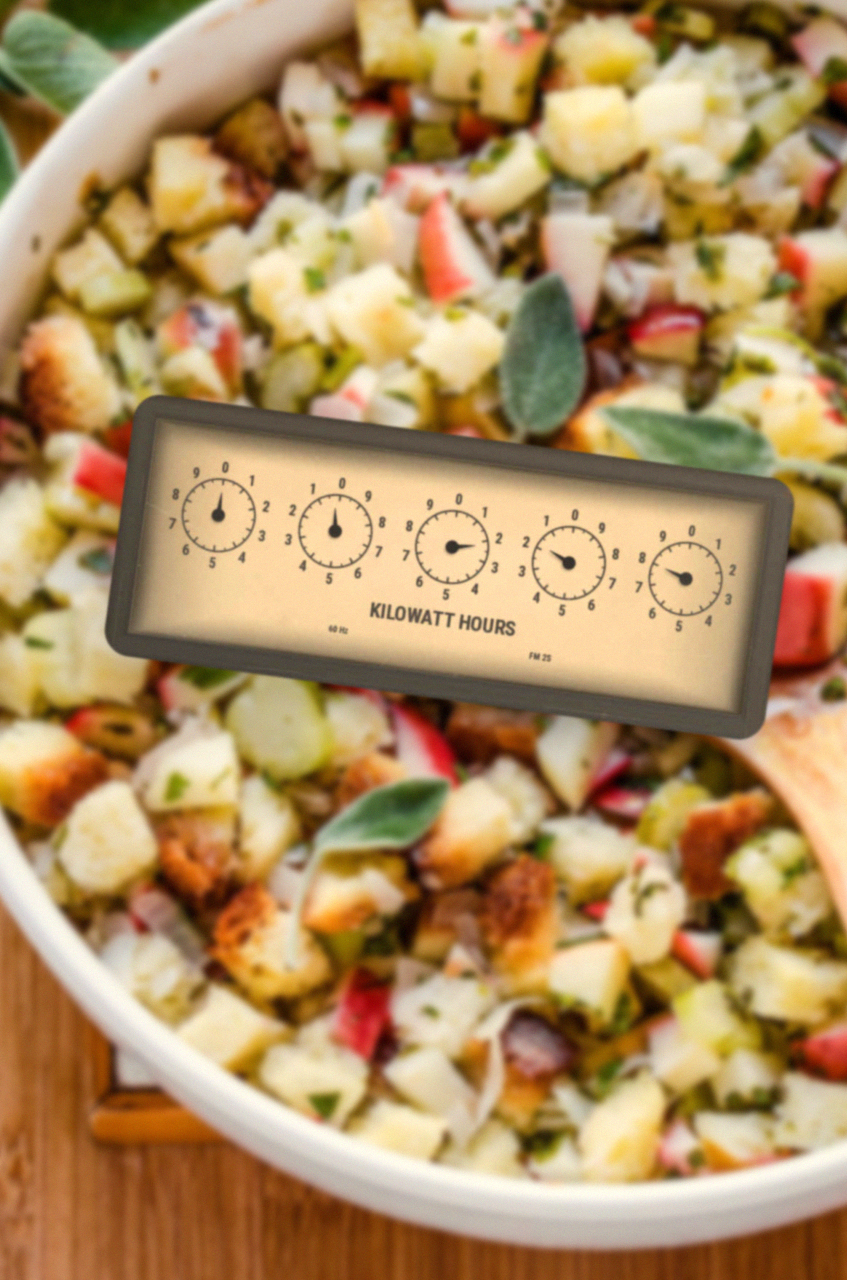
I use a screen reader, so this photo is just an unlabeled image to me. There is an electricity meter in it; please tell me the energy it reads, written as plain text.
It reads 218 kWh
